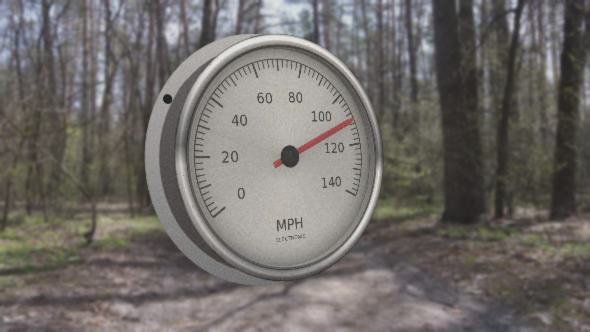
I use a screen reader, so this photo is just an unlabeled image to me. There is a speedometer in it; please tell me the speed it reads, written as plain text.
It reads 110 mph
